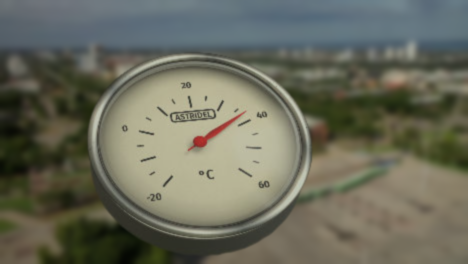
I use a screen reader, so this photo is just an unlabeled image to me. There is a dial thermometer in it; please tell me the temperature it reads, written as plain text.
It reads 37.5 °C
